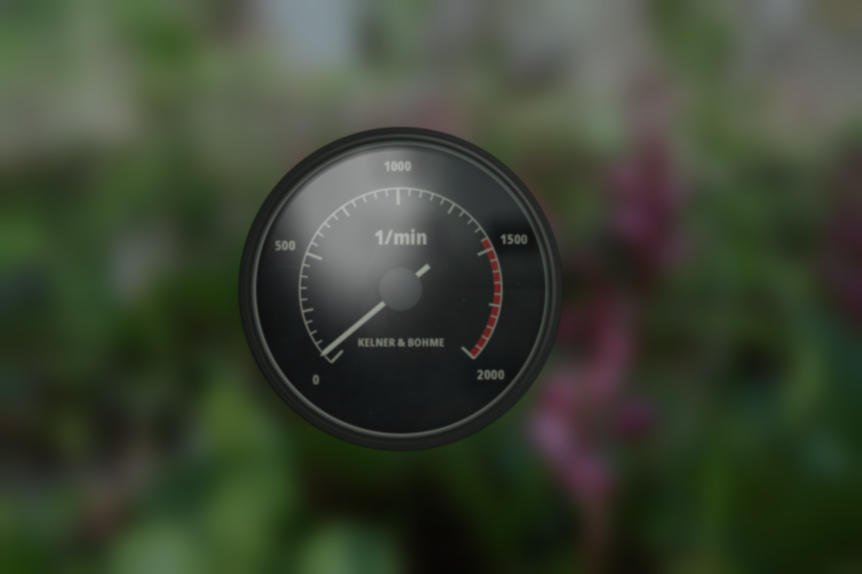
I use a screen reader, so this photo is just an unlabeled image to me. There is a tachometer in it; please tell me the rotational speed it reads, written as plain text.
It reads 50 rpm
